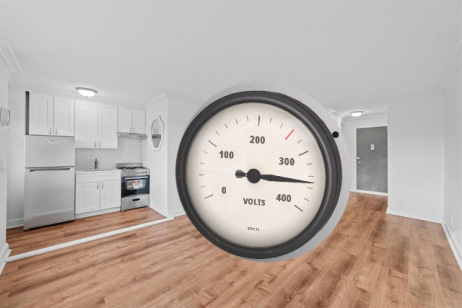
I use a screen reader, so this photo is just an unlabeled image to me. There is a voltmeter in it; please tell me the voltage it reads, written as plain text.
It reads 350 V
